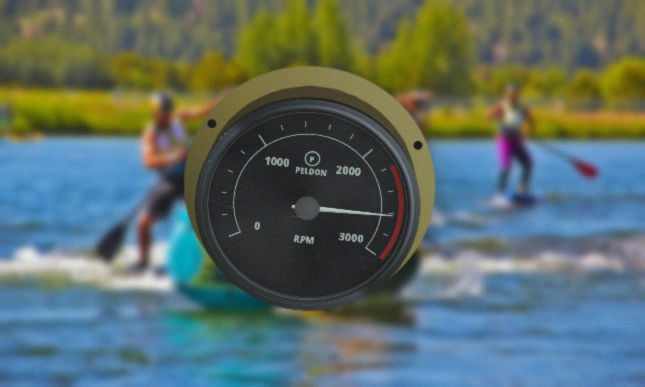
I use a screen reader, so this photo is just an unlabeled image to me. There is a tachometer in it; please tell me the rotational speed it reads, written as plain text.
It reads 2600 rpm
